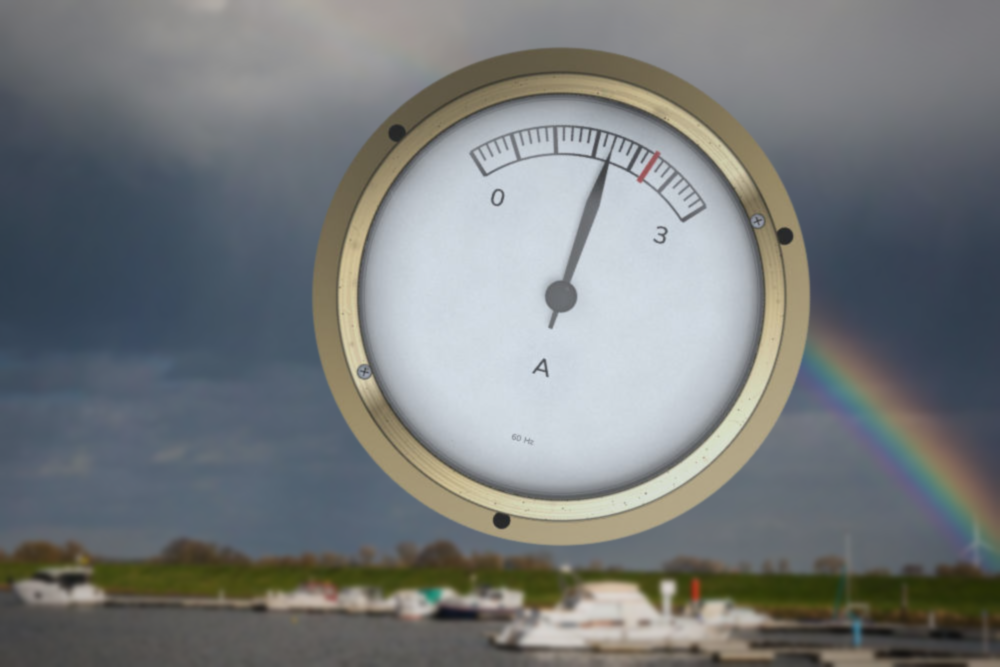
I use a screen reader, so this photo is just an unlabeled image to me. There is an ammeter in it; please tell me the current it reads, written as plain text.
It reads 1.7 A
